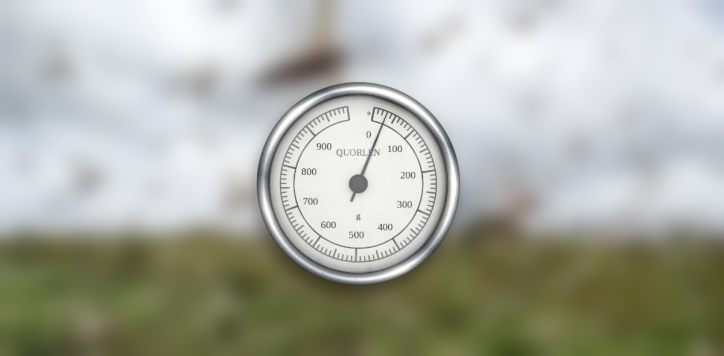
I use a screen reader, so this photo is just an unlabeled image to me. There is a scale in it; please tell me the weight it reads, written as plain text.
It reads 30 g
